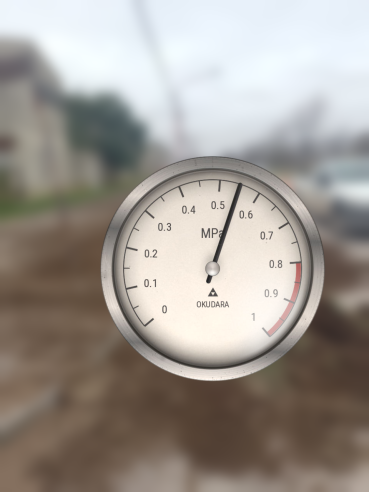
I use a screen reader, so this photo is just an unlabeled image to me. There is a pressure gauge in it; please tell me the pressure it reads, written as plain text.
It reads 0.55 MPa
